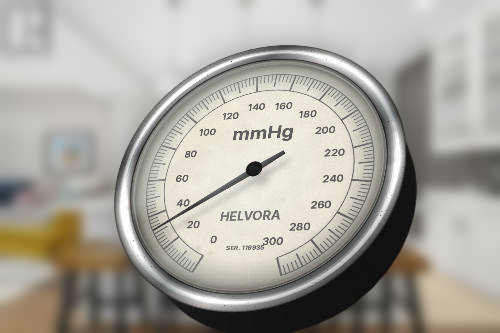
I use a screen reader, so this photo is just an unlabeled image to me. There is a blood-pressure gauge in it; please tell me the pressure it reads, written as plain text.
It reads 30 mmHg
